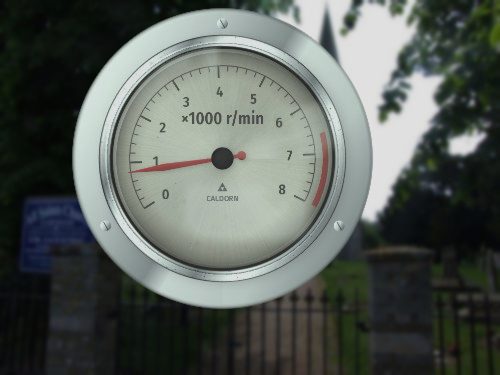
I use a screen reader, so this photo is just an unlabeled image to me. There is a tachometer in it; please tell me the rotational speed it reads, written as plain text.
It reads 800 rpm
